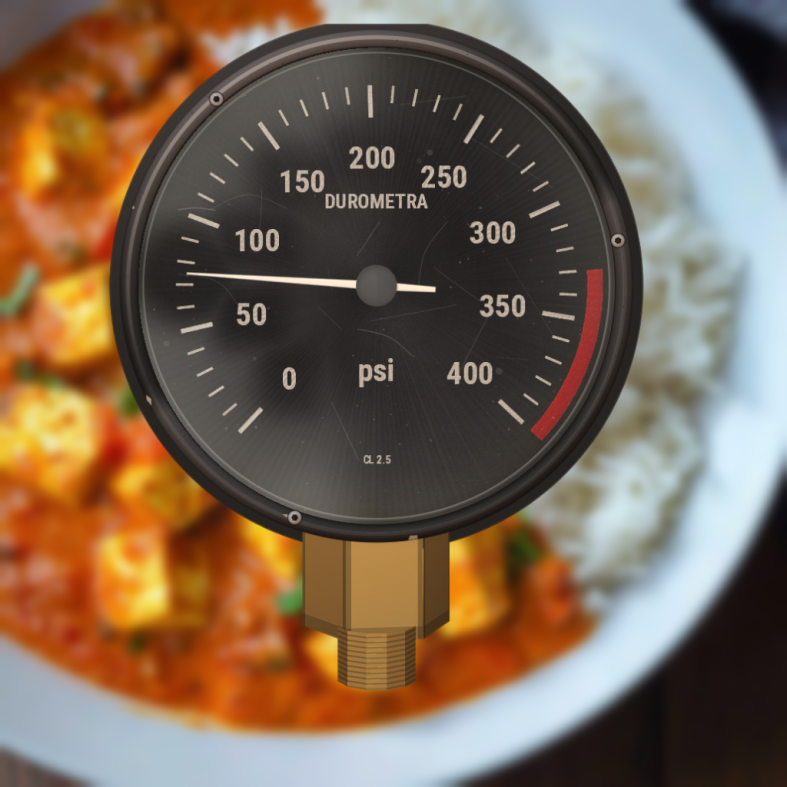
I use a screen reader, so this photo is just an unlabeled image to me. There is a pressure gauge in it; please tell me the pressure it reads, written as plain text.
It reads 75 psi
